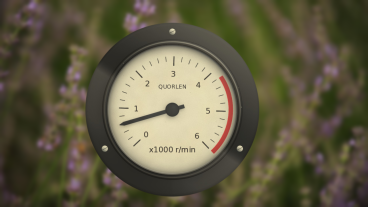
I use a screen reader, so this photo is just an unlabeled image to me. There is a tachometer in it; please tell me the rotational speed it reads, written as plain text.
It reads 600 rpm
